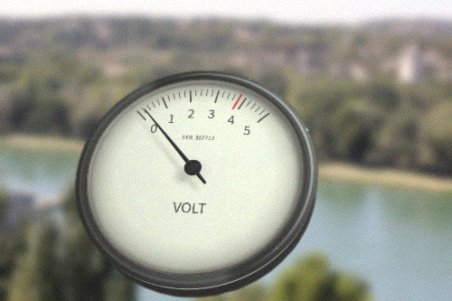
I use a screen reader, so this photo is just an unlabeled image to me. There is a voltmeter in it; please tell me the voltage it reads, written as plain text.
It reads 0.2 V
